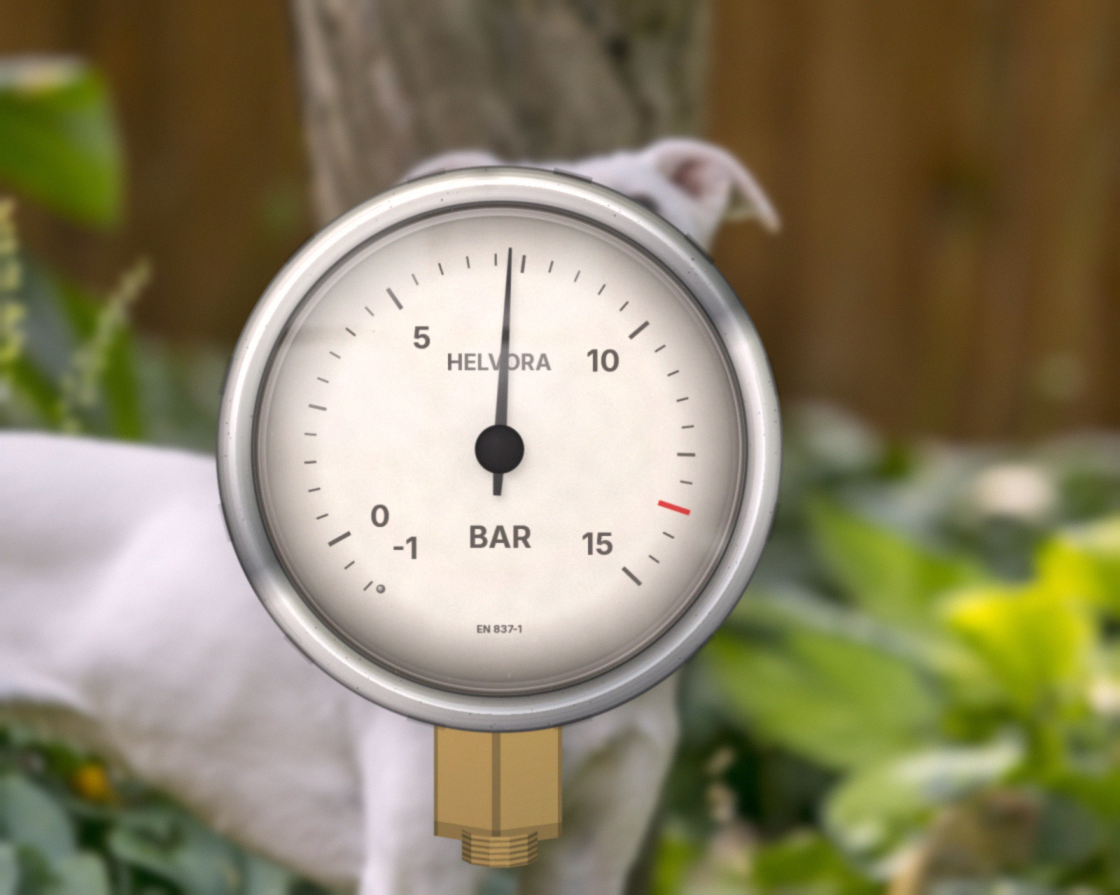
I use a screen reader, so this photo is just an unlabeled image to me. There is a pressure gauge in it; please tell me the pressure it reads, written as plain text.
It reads 7.25 bar
